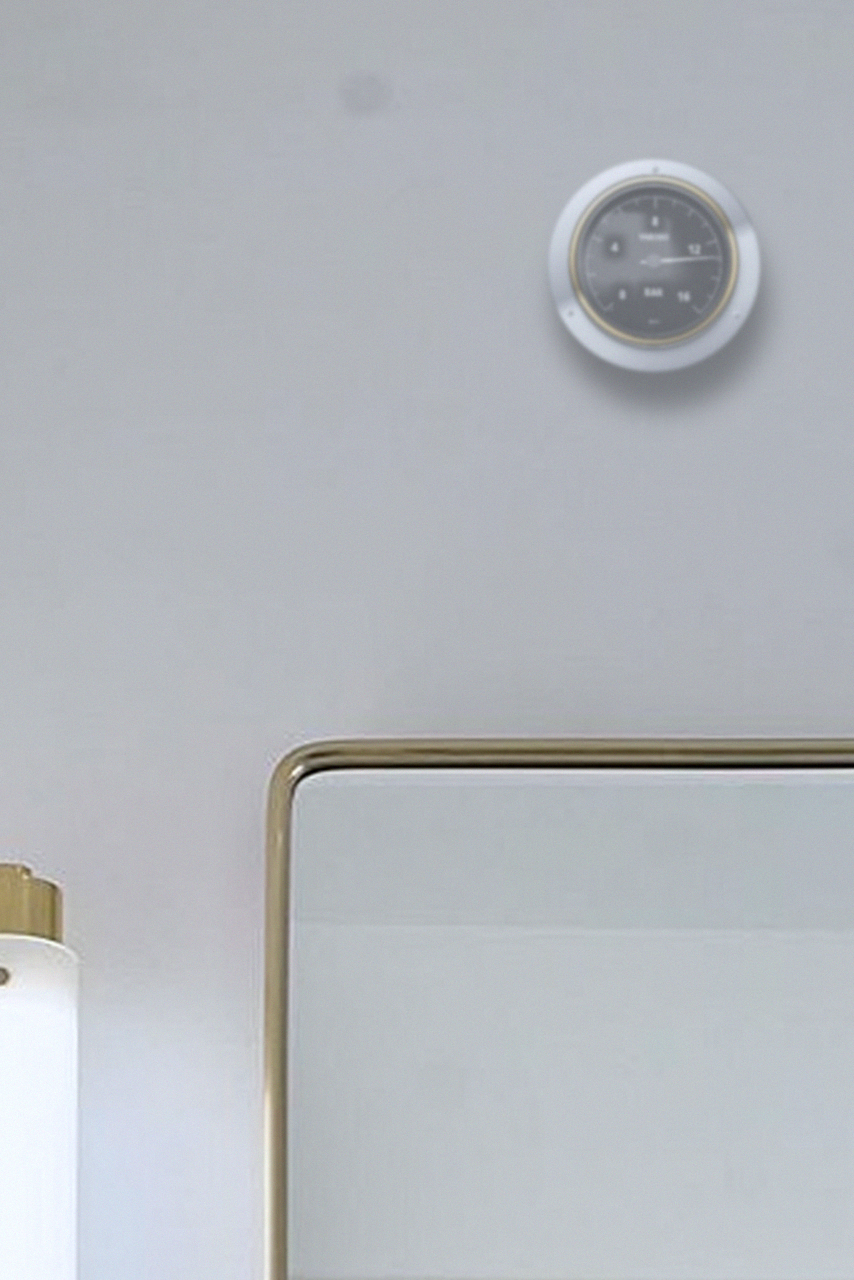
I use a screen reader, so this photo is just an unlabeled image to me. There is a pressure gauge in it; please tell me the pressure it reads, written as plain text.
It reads 13 bar
